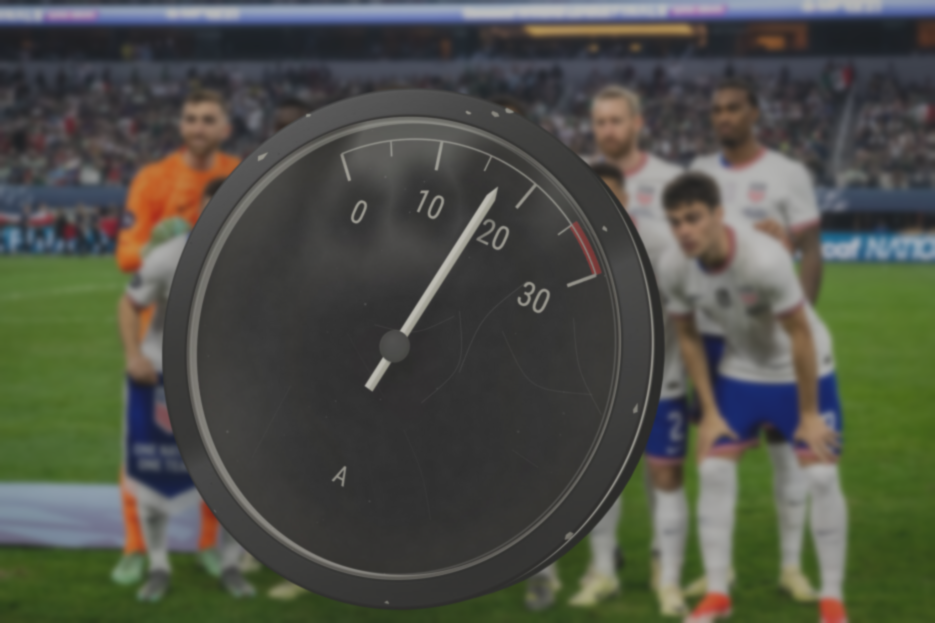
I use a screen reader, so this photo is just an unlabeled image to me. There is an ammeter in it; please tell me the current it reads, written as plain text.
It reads 17.5 A
